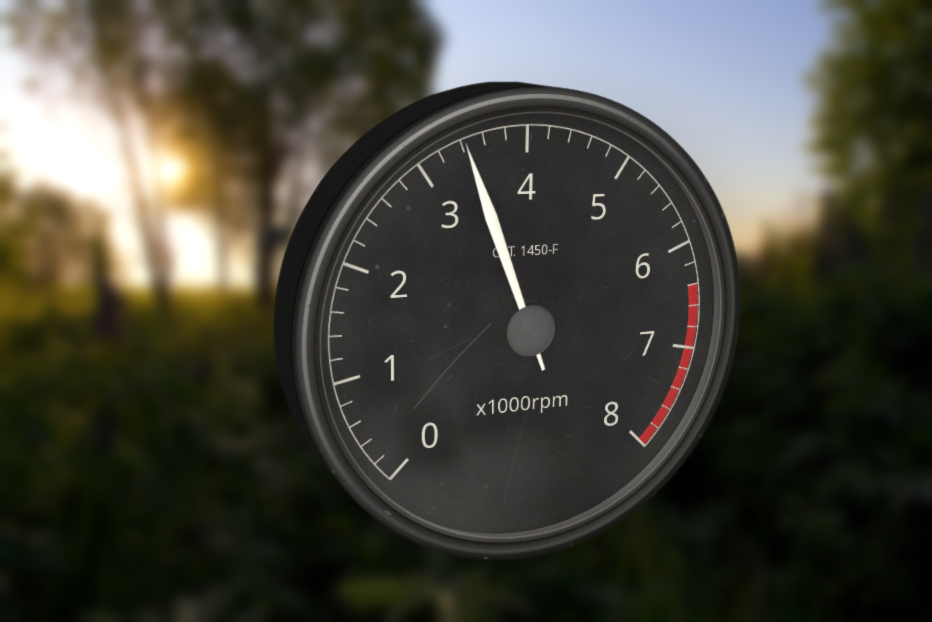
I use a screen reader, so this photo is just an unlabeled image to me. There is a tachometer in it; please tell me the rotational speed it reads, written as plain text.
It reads 3400 rpm
